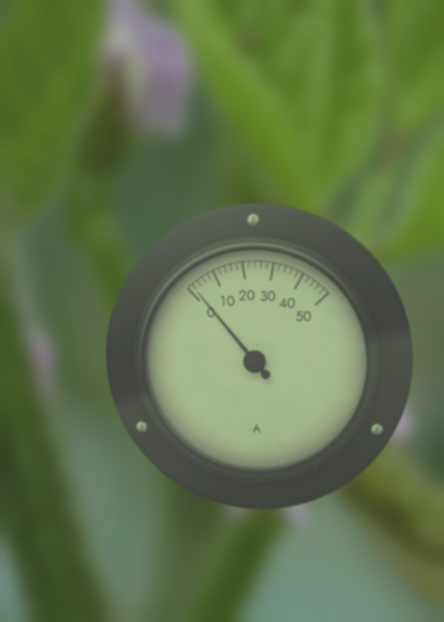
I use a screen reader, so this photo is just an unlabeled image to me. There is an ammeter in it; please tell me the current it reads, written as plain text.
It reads 2 A
